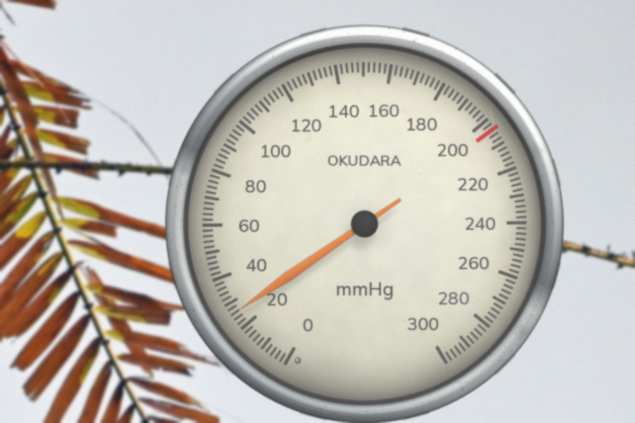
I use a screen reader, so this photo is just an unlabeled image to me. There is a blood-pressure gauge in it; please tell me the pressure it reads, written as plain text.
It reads 26 mmHg
